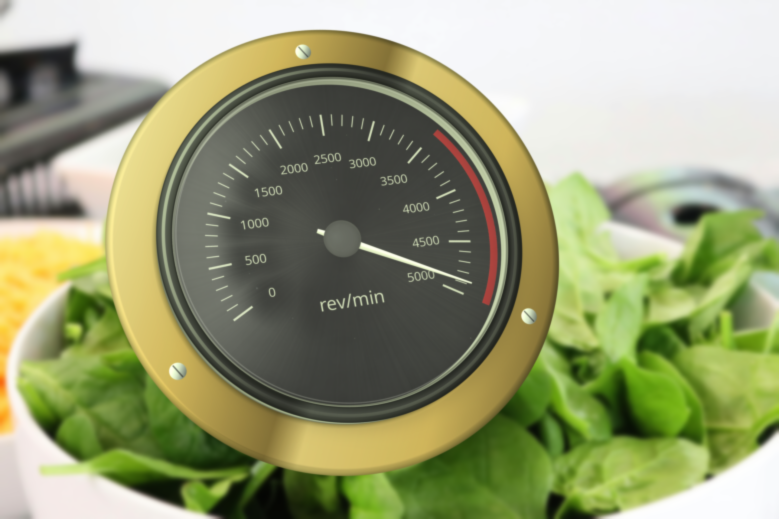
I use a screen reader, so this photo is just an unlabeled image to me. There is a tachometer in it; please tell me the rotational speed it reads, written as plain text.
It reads 4900 rpm
